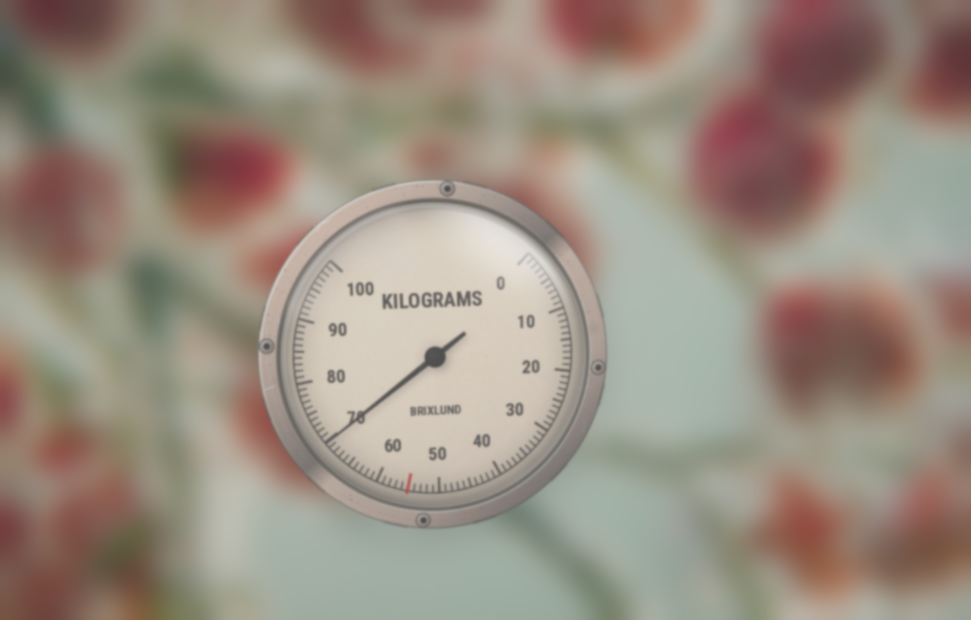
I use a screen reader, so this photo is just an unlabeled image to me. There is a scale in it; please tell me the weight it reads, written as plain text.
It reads 70 kg
